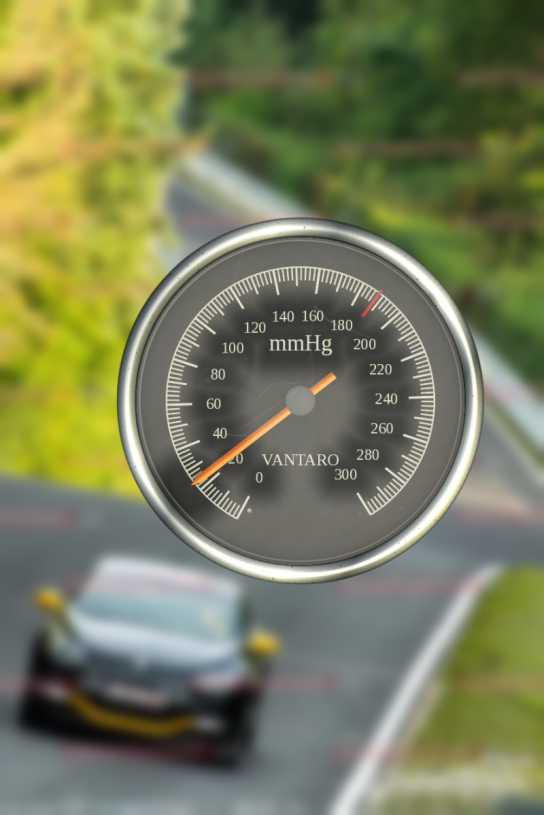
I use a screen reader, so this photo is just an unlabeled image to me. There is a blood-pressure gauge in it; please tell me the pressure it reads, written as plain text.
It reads 24 mmHg
